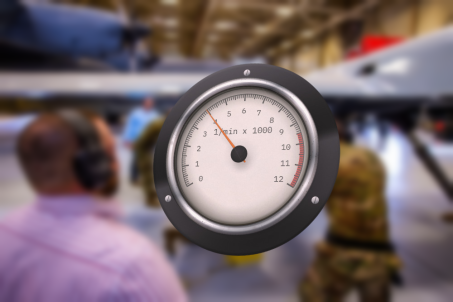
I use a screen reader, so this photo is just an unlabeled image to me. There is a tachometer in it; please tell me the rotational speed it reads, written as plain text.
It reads 4000 rpm
